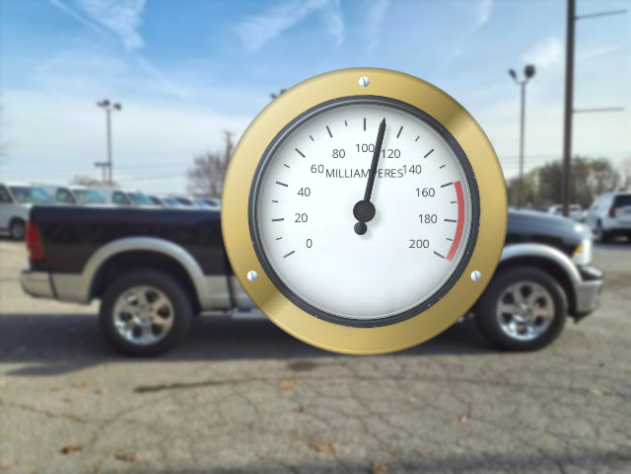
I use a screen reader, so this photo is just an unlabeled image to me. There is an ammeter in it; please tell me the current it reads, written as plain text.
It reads 110 mA
